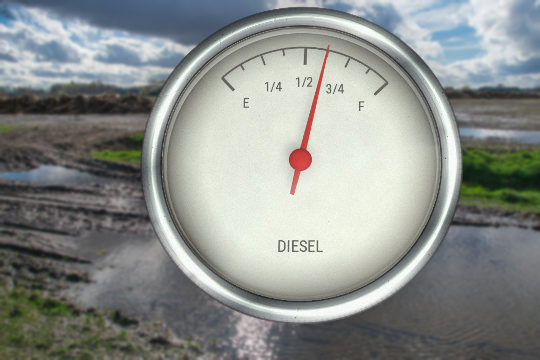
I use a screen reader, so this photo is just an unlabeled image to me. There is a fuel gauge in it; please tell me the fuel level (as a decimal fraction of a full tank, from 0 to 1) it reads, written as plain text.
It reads 0.625
